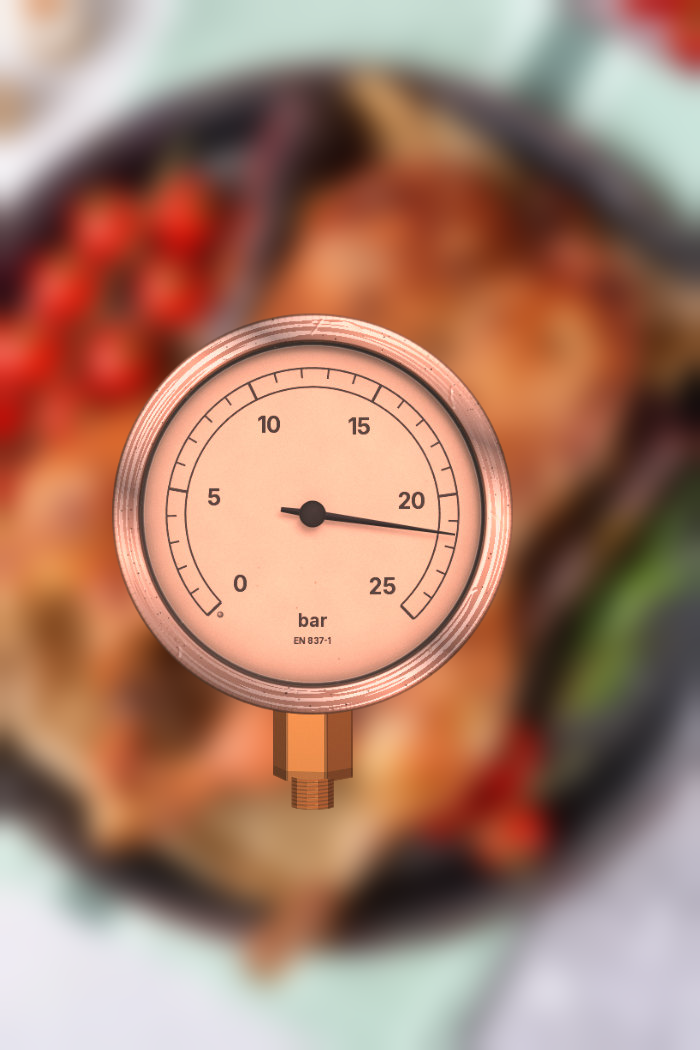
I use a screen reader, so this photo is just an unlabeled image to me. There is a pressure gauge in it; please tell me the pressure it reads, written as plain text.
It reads 21.5 bar
